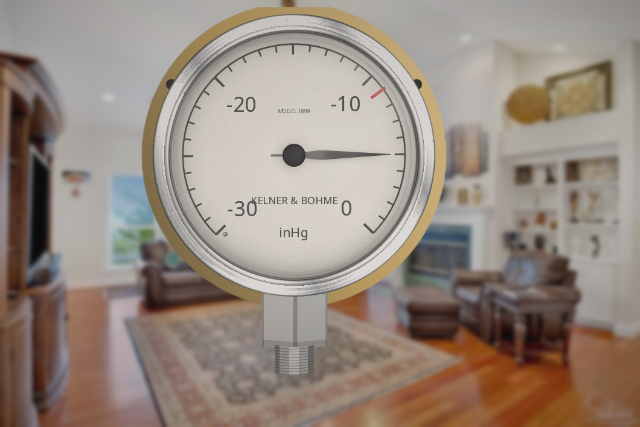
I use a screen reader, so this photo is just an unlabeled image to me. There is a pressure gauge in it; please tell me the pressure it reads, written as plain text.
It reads -5 inHg
